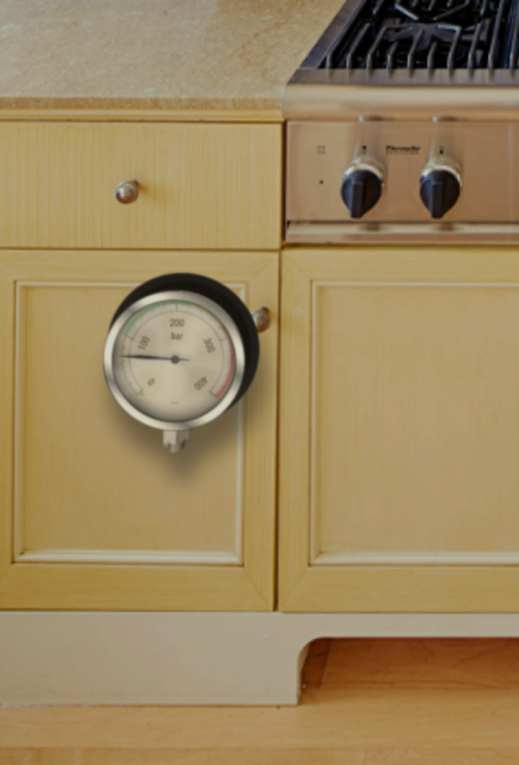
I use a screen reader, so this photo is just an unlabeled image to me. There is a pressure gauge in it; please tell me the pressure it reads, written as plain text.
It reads 70 bar
